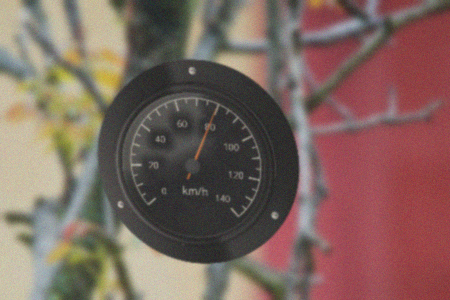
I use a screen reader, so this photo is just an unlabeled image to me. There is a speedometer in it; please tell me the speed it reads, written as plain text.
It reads 80 km/h
